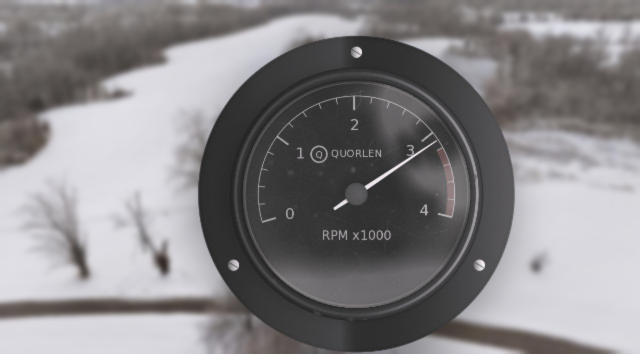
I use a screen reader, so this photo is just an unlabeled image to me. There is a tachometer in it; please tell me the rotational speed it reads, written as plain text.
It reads 3100 rpm
